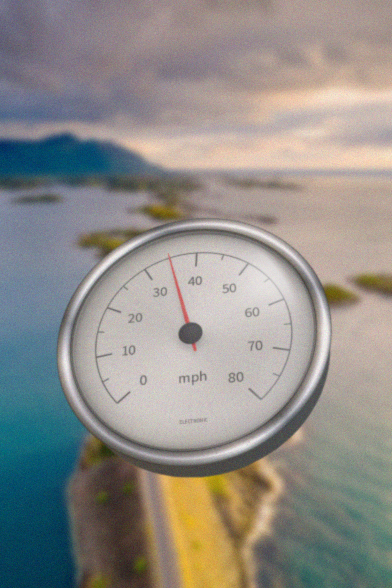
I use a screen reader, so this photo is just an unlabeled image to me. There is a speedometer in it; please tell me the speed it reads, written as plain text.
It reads 35 mph
